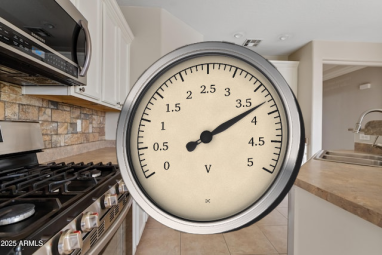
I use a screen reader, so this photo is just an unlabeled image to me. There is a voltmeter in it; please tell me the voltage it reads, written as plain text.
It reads 3.8 V
